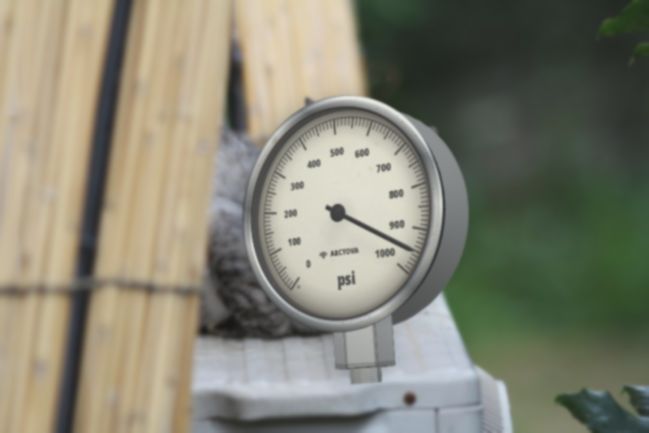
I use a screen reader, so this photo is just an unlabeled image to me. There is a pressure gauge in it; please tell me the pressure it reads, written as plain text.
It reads 950 psi
